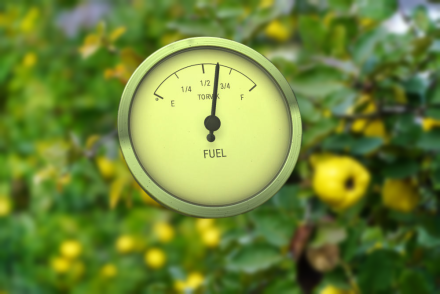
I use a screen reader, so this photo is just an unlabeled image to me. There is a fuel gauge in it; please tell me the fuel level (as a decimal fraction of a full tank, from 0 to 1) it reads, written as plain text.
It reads 0.625
